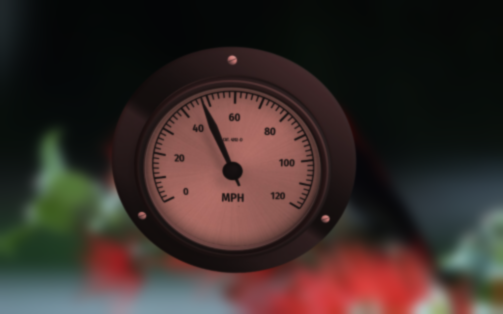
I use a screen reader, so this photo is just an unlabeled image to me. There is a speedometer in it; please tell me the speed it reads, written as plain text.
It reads 48 mph
